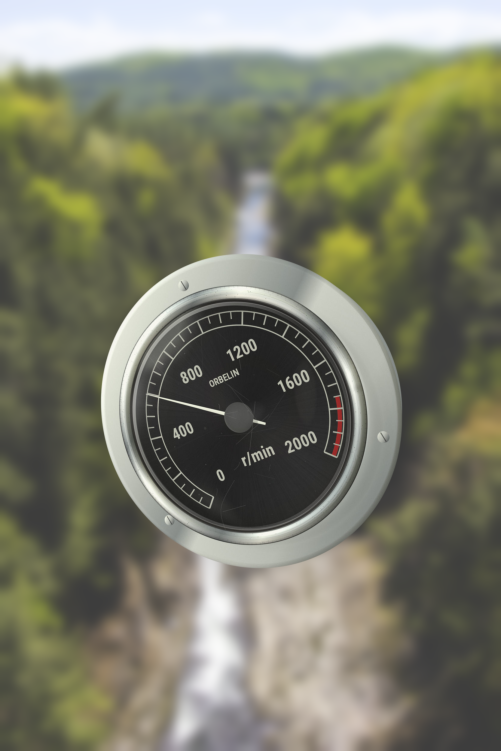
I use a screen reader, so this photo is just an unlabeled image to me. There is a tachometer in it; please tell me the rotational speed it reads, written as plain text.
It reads 600 rpm
